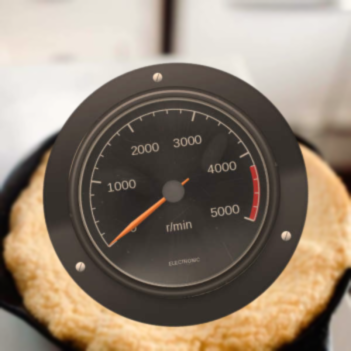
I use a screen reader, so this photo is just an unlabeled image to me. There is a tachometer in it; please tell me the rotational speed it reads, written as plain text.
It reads 0 rpm
